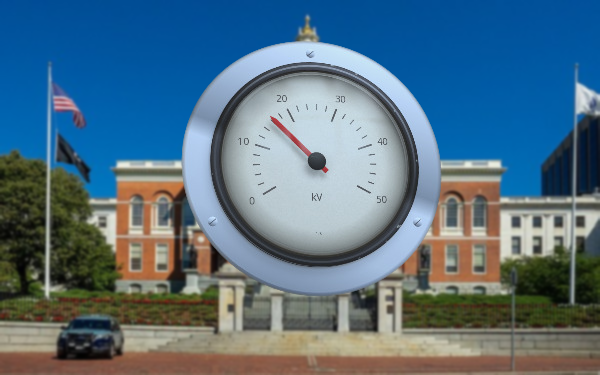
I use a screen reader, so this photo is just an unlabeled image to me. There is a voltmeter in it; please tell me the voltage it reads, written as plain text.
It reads 16 kV
